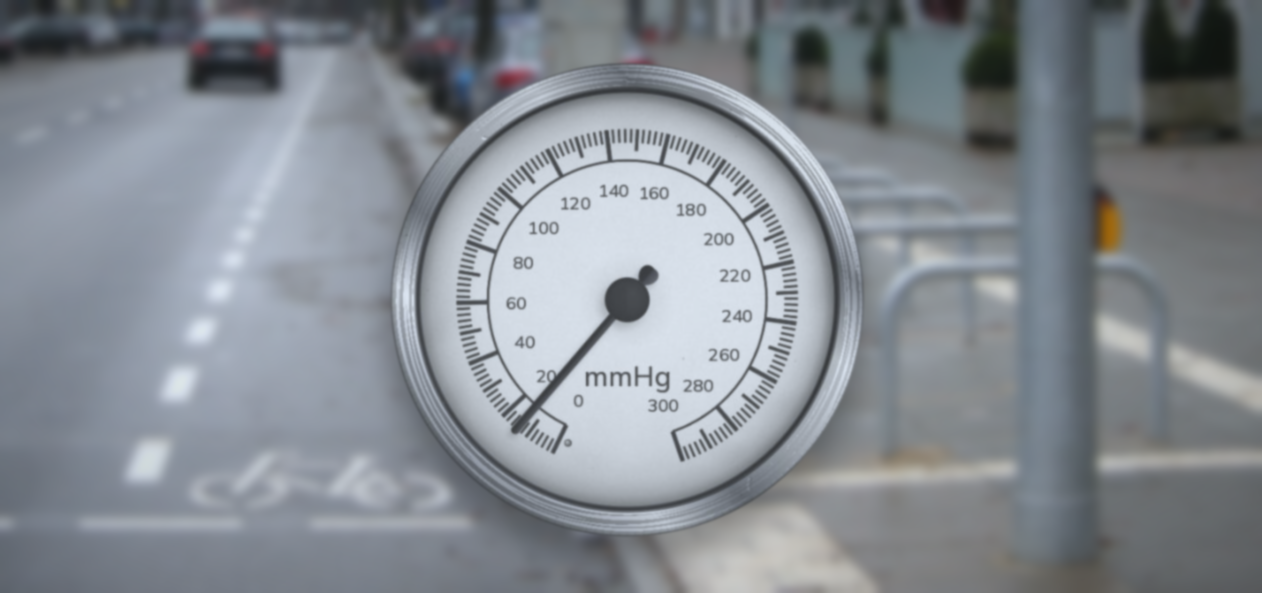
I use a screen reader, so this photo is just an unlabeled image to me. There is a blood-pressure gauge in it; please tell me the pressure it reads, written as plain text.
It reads 14 mmHg
